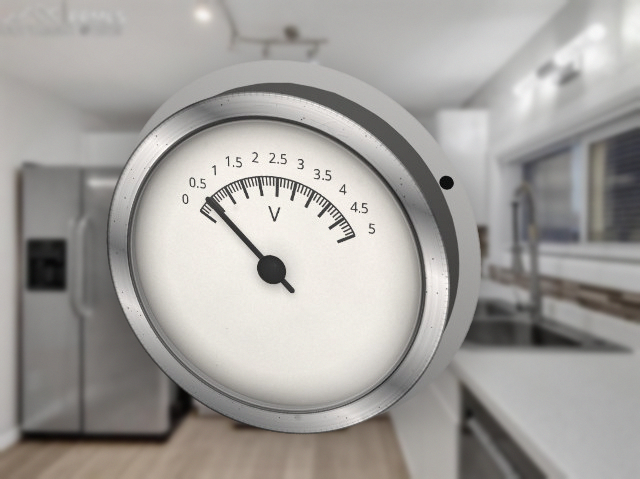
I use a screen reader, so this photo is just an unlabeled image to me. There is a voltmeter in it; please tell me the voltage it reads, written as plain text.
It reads 0.5 V
